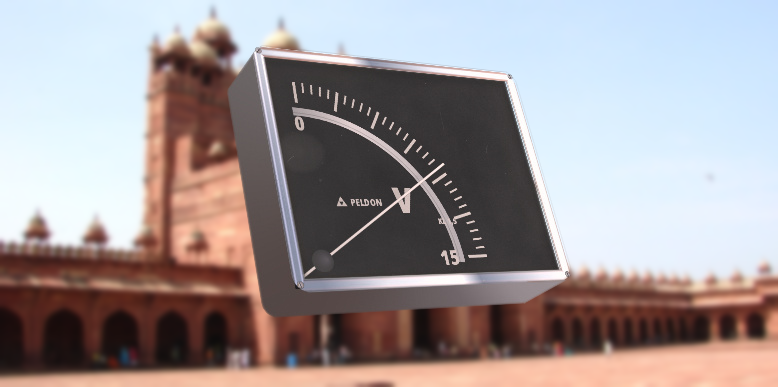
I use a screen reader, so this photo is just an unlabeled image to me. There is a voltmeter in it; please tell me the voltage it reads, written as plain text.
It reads 9.5 V
